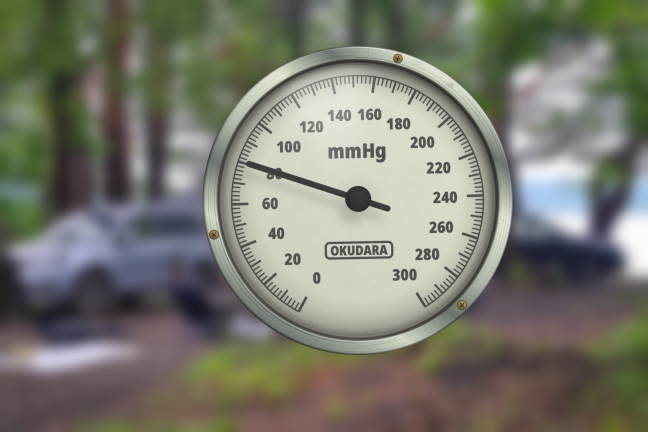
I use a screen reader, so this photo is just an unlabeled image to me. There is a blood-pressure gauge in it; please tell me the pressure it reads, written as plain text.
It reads 80 mmHg
